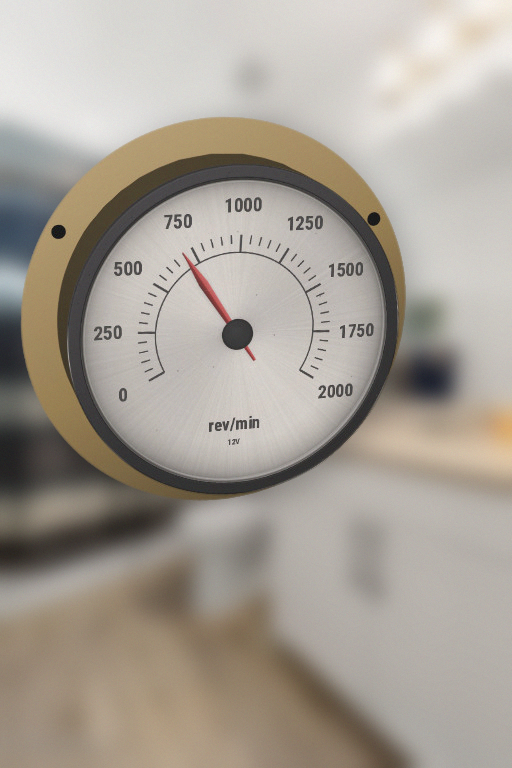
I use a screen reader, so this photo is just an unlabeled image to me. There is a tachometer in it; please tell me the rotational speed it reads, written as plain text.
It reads 700 rpm
